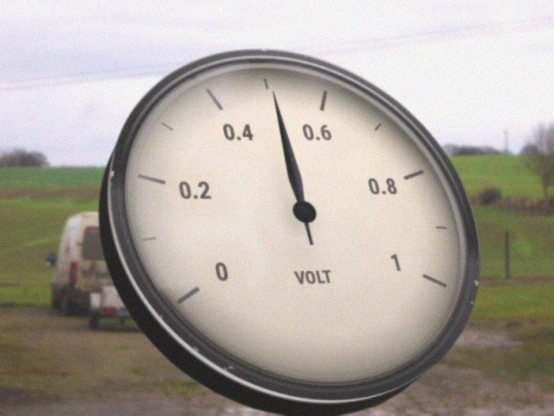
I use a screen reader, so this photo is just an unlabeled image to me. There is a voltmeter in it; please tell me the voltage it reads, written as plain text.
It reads 0.5 V
